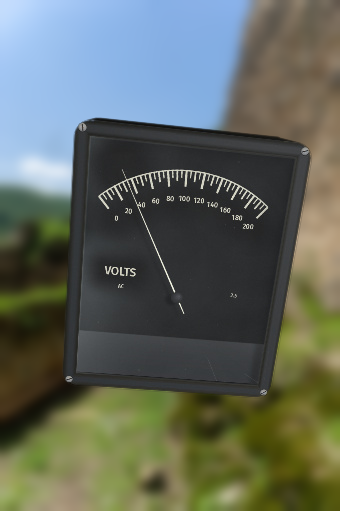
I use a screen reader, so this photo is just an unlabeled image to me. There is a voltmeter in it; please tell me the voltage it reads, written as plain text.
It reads 35 V
